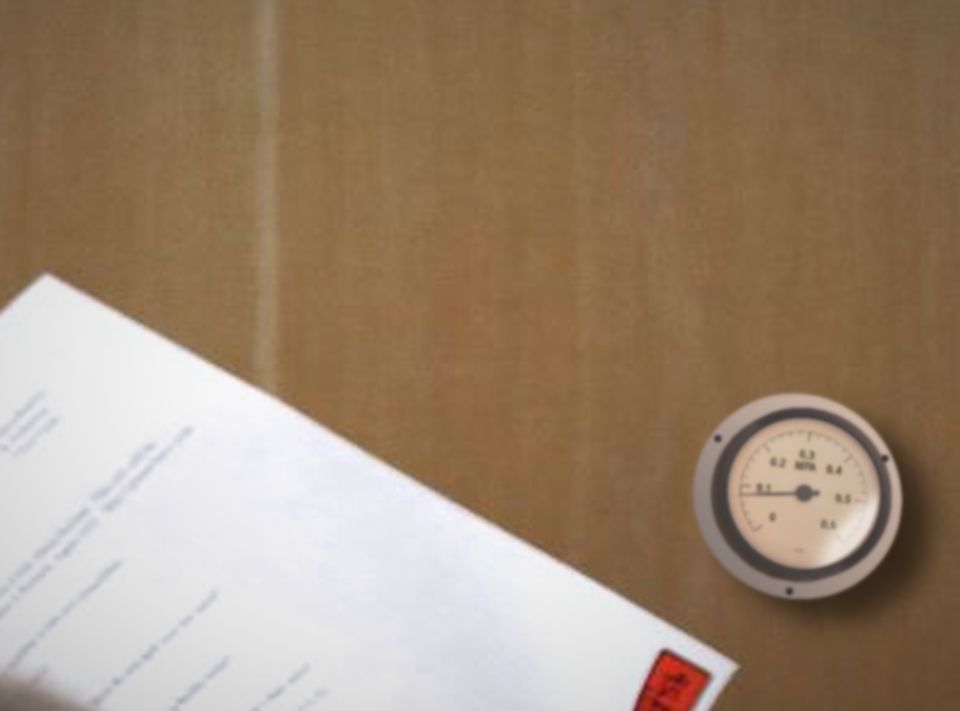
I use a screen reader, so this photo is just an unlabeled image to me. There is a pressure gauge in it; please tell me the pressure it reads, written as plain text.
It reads 0.08 MPa
